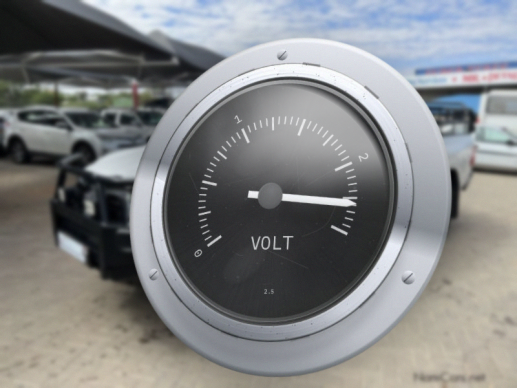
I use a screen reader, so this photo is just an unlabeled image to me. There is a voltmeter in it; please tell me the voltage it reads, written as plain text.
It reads 2.3 V
